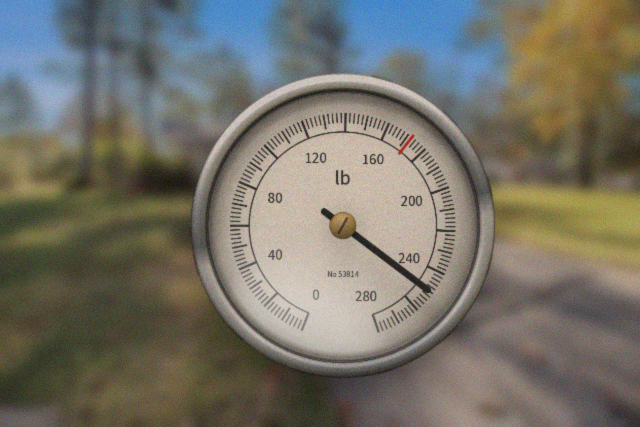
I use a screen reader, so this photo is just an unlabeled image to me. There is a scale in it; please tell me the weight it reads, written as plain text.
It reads 250 lb
